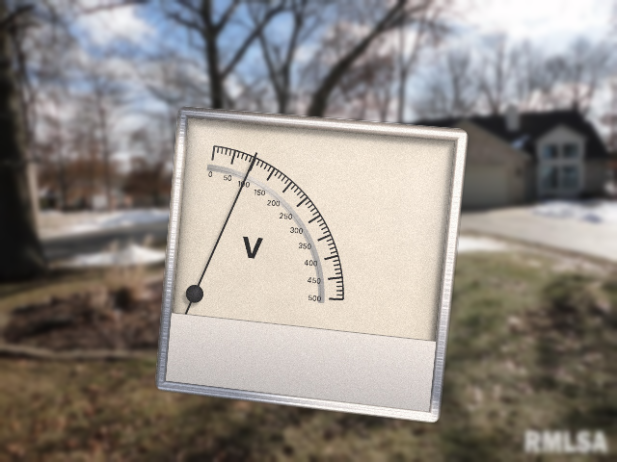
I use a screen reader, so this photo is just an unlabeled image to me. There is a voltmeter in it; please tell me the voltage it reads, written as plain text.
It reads 100 V
